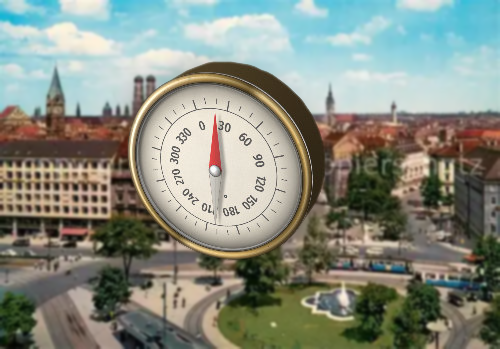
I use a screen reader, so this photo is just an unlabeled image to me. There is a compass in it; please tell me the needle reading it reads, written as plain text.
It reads 20 °
